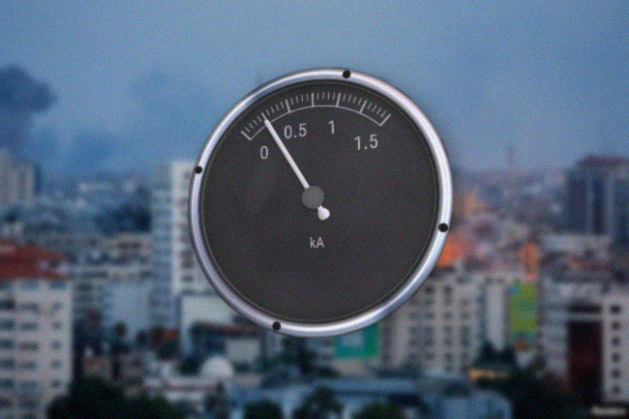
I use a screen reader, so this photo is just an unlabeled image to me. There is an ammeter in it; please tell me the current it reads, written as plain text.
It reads 0.25 kA
